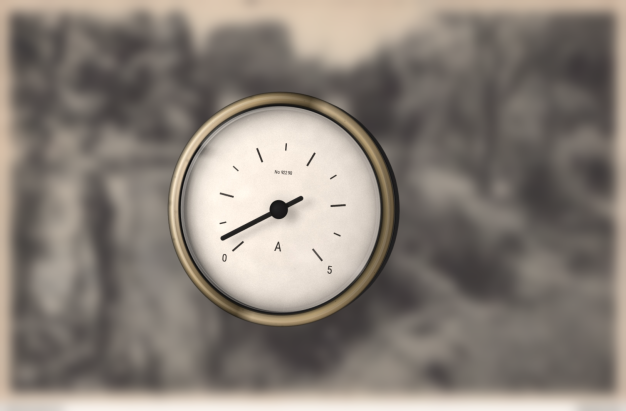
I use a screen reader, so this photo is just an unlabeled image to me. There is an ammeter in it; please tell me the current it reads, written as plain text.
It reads 0.25 A
